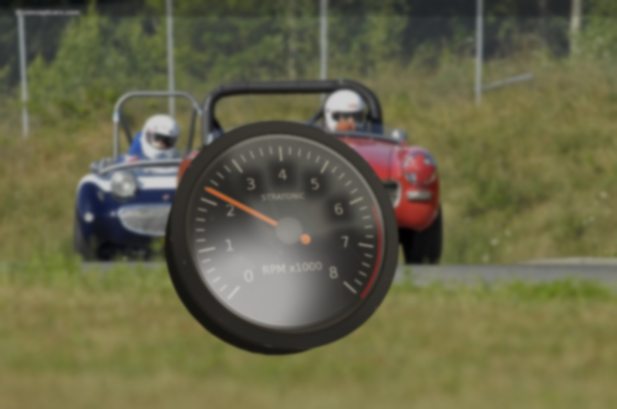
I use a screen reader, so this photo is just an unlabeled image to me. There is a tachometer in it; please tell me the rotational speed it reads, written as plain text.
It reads 2200 rpm
